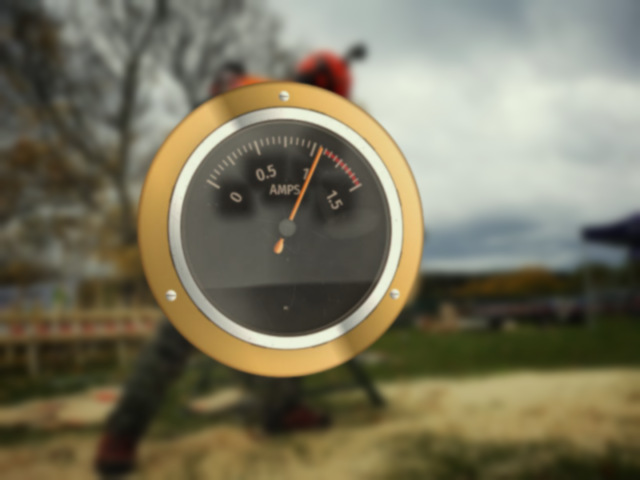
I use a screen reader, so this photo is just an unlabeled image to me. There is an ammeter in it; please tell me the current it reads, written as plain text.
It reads 1.05 A
